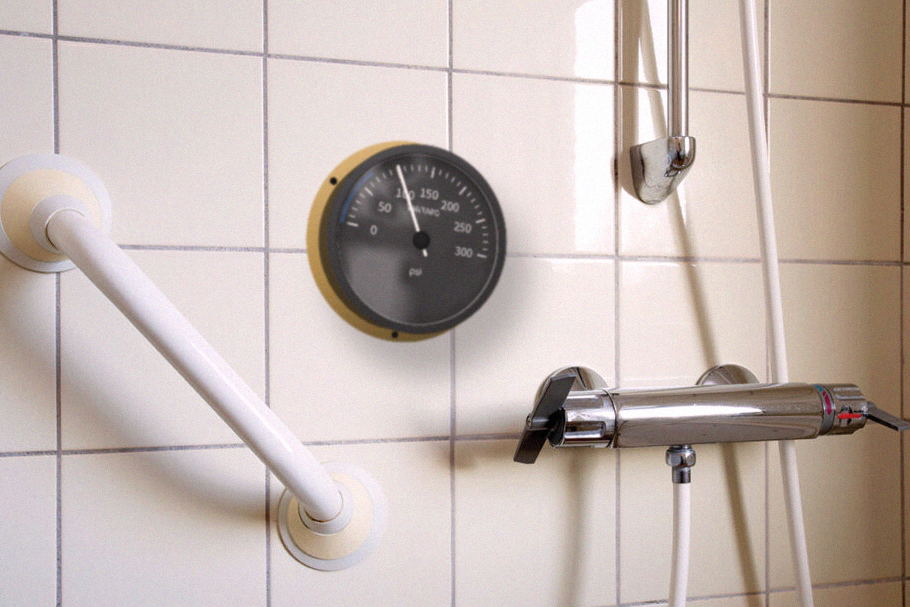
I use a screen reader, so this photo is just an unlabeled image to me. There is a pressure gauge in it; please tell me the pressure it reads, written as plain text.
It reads 100 psi
